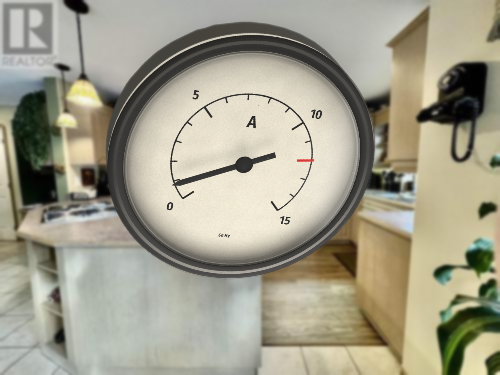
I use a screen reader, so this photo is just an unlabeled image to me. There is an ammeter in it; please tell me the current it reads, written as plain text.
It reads 1 A
